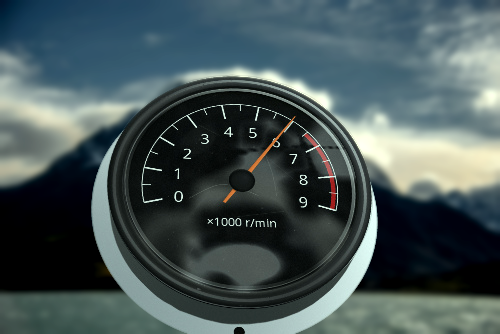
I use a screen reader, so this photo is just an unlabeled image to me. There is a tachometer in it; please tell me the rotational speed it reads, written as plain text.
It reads 6000 rpm
